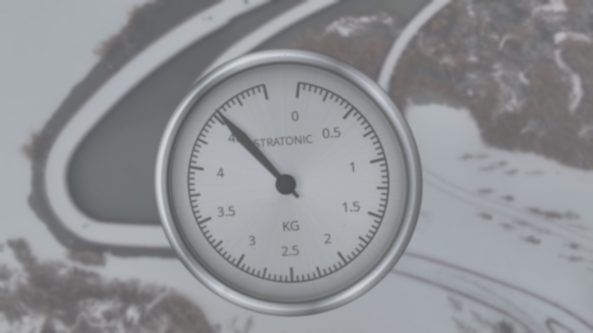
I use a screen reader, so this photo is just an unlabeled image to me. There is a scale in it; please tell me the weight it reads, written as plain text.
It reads 4.55 kg
